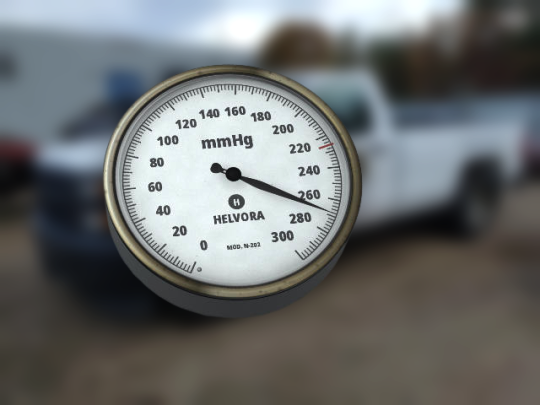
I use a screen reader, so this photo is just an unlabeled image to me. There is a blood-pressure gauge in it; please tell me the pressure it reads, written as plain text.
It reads 270 mmHg
